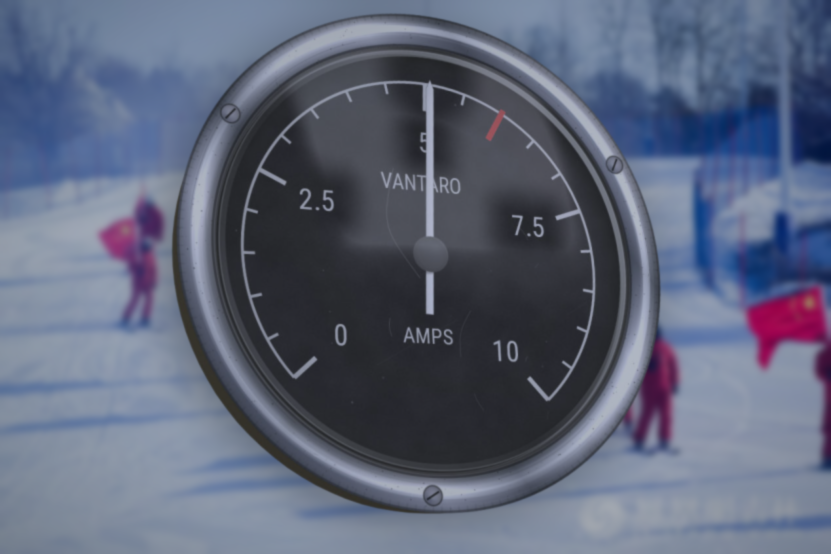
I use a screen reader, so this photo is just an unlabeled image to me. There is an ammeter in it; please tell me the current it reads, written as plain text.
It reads 5 A
